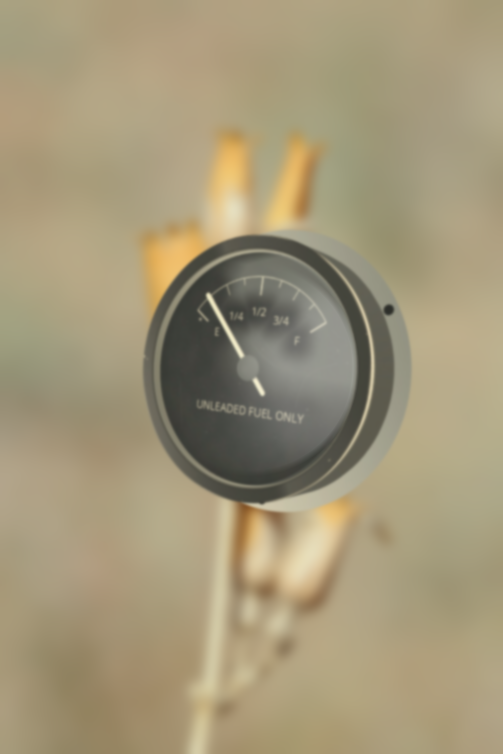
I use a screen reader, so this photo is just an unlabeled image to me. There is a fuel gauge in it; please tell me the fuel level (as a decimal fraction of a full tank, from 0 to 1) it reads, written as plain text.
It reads 0.125
